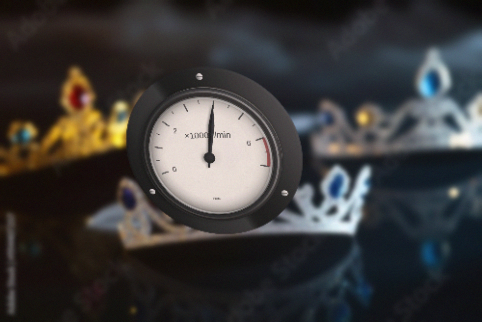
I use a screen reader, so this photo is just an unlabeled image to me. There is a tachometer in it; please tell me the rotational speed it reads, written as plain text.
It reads 4000 rpm
